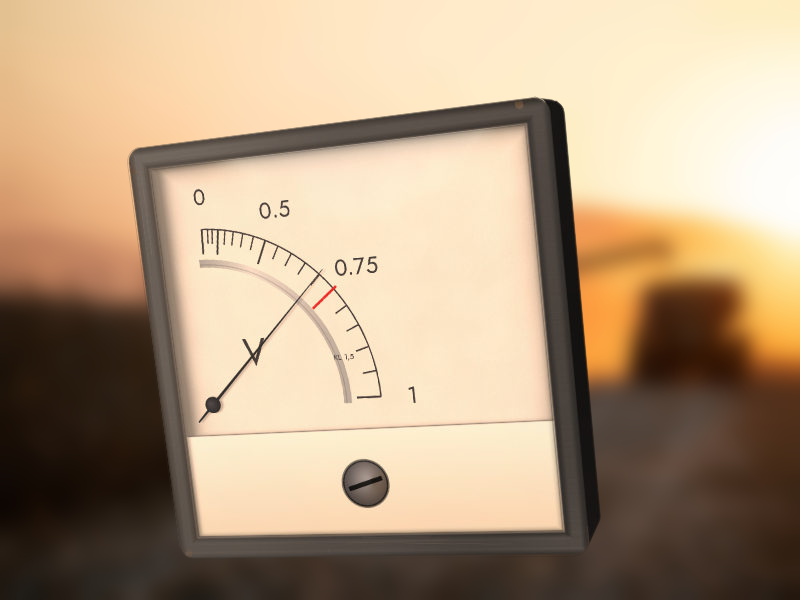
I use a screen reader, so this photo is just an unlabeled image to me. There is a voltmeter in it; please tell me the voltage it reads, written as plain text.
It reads 0.7 V
